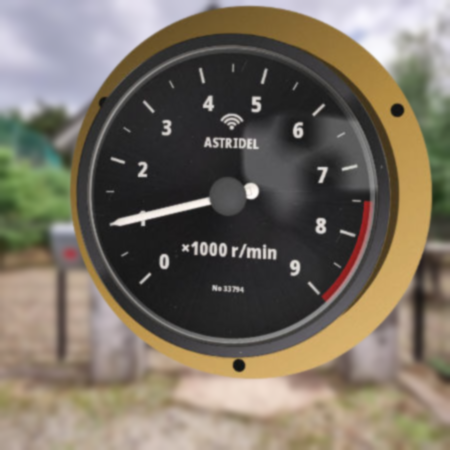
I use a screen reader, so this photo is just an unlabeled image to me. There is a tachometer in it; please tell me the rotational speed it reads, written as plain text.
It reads 1000 rpm
